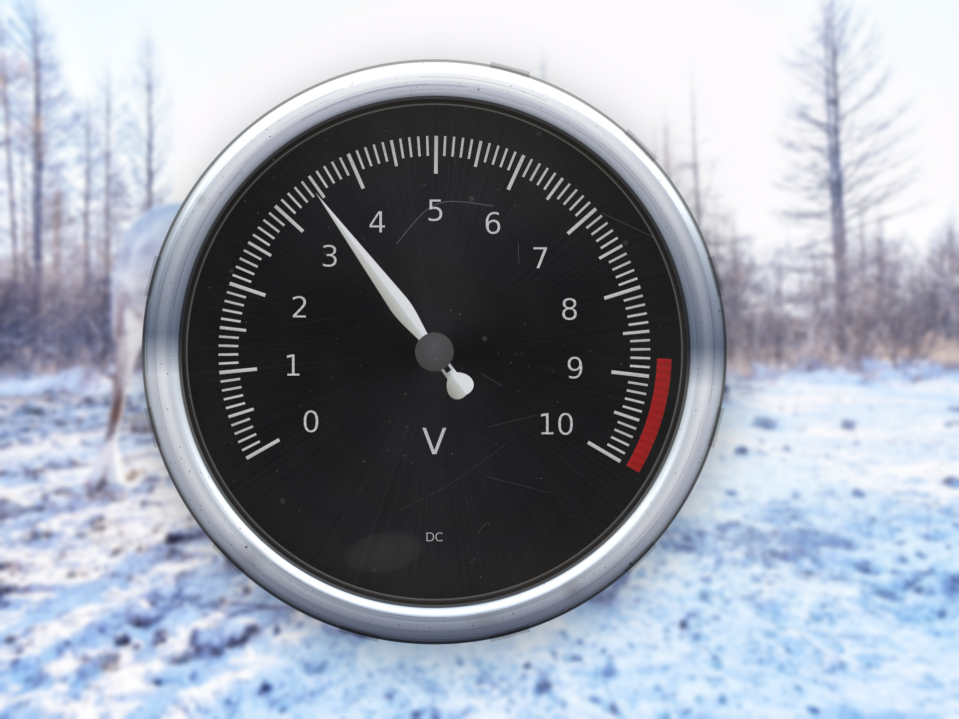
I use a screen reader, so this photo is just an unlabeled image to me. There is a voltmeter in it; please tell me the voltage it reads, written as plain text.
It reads 3.45 V
